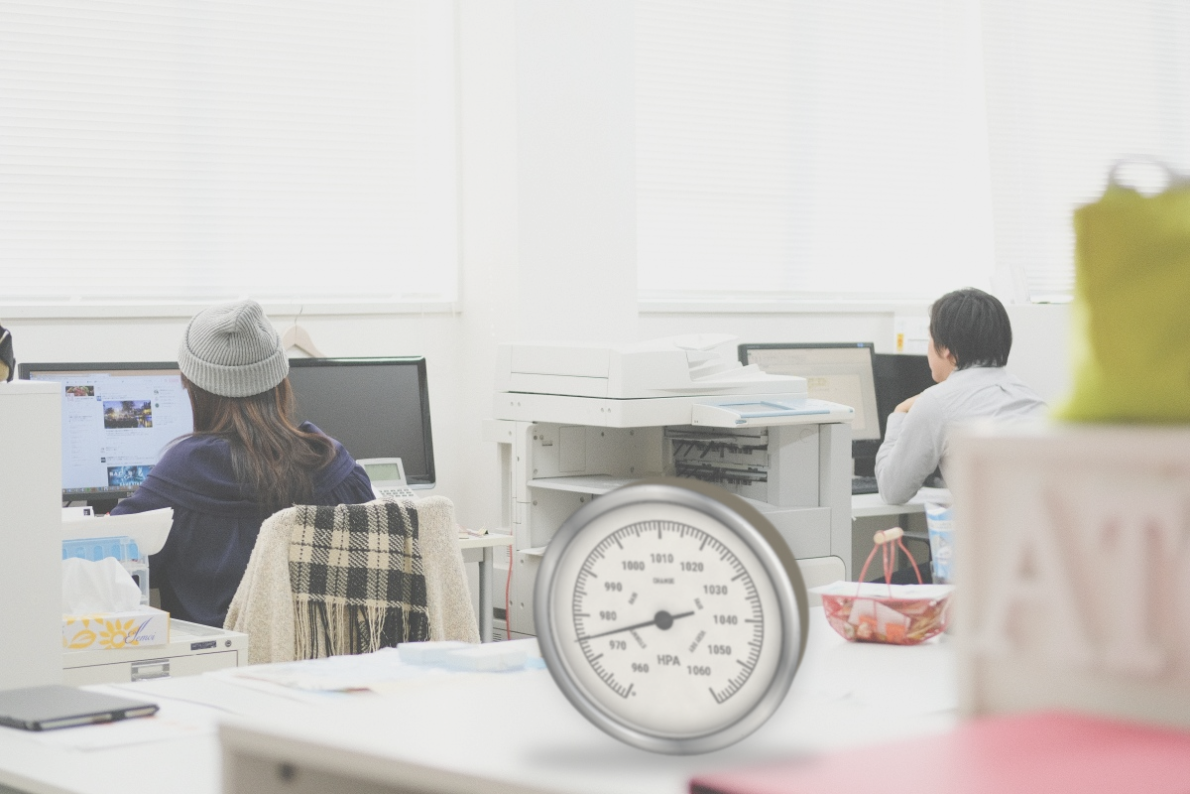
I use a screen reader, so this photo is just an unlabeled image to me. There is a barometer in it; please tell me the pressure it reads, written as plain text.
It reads 975 hPa
